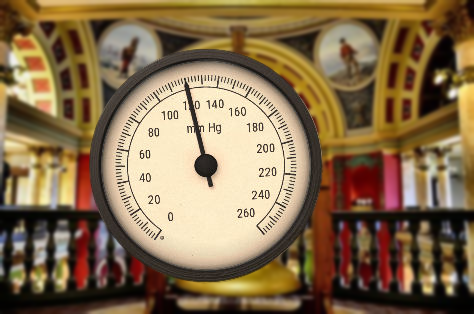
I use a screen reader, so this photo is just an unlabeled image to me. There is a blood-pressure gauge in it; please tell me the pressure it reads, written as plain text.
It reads 120 mmHg
